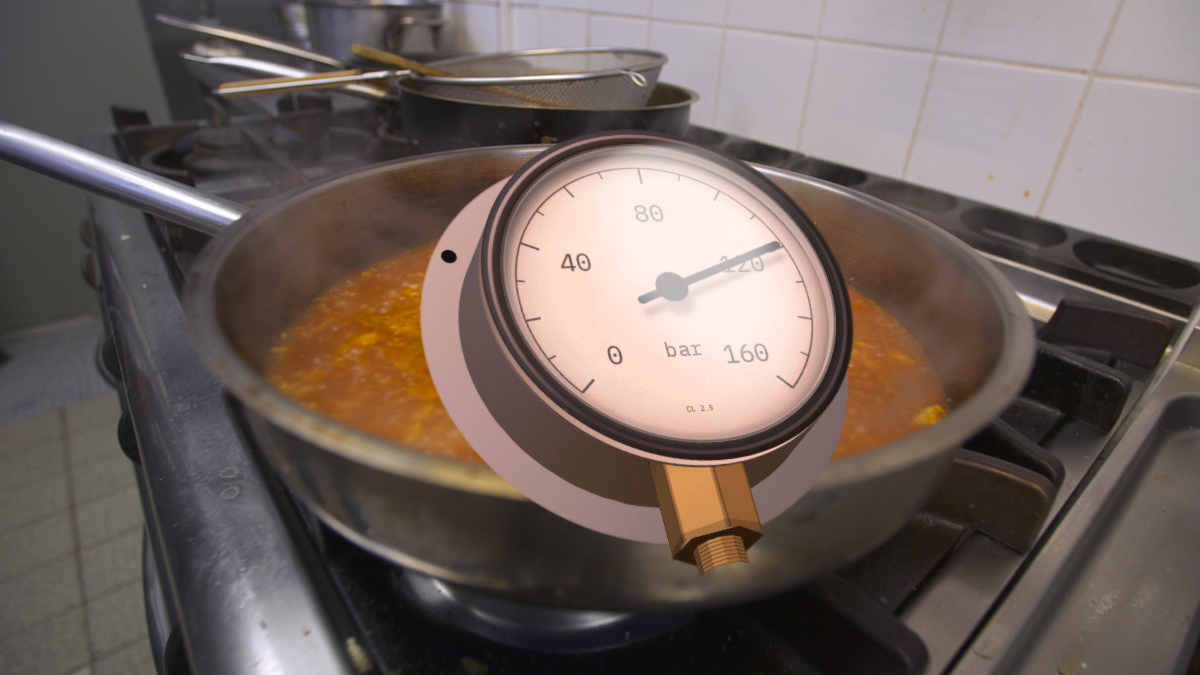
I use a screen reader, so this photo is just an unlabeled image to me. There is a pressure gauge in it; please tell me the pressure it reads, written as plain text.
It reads 120 bar
